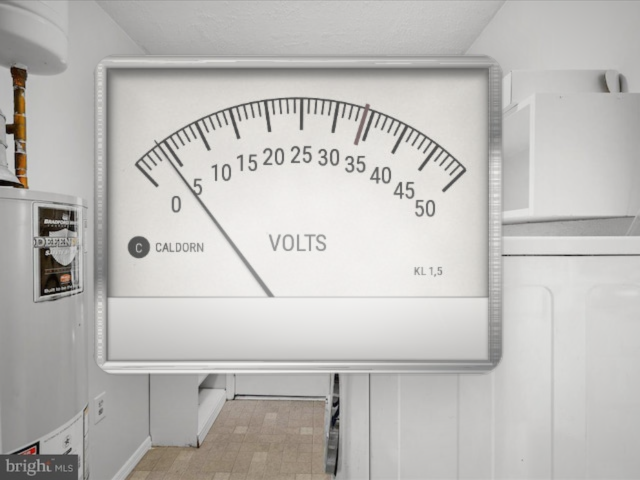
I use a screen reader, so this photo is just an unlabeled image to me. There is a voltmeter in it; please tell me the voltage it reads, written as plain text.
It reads 4 V
